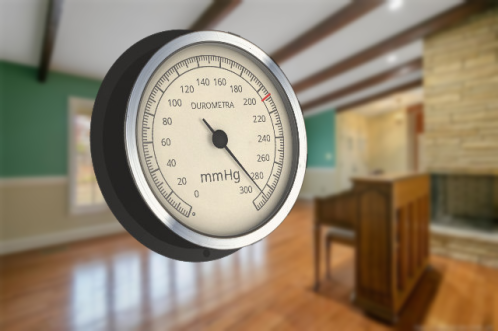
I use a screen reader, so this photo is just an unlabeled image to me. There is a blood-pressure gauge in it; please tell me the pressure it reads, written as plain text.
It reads 290 mmHg
